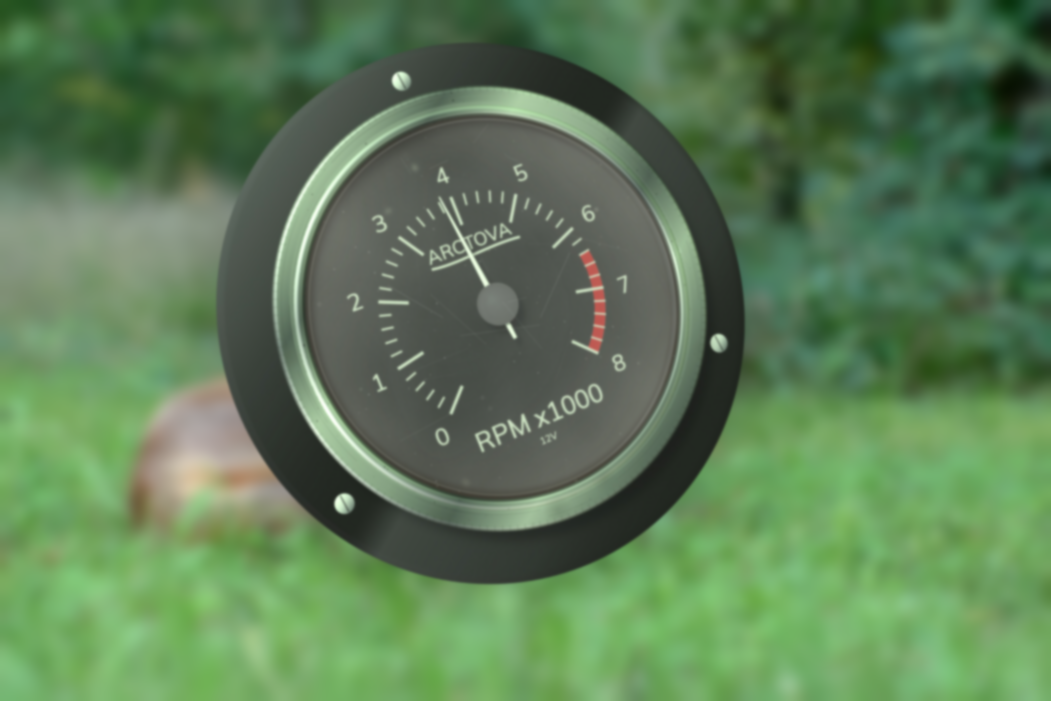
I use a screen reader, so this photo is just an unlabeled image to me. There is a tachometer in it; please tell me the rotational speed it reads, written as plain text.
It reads 3800 rpm
